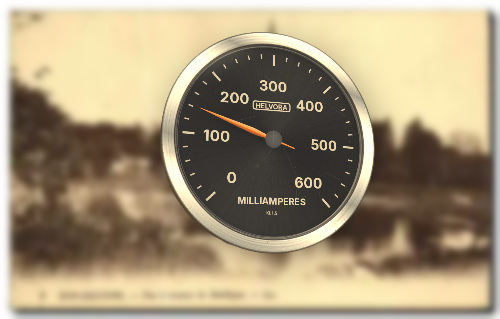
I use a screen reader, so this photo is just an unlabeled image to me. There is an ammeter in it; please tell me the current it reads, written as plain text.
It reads 140 mA
